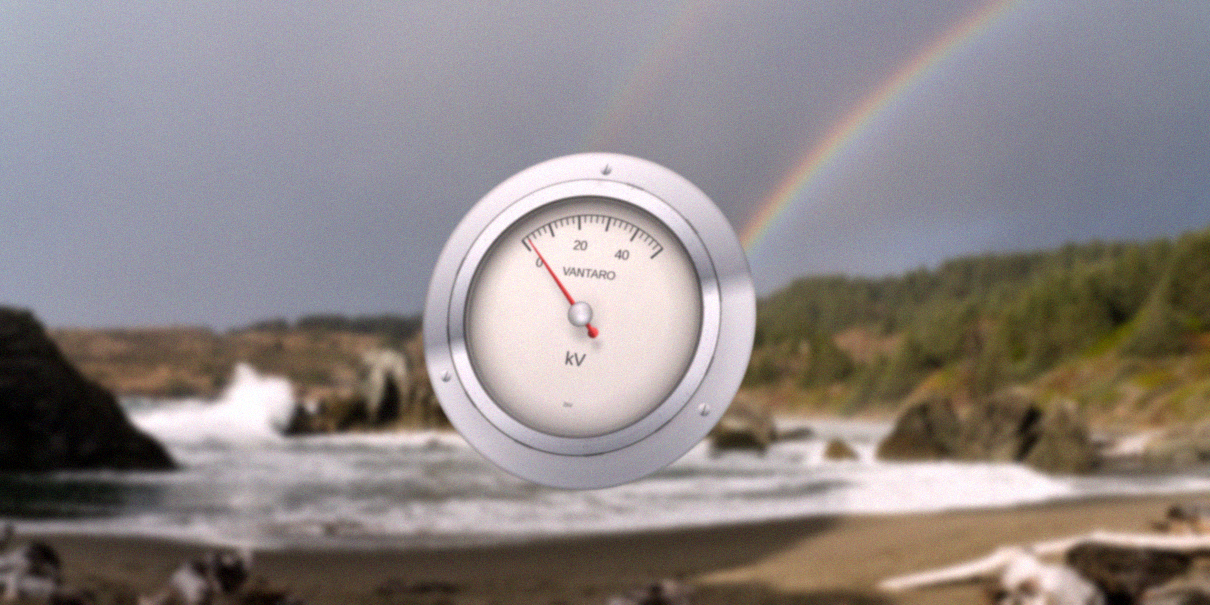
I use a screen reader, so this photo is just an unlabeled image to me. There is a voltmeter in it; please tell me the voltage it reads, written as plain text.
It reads 2 kV
